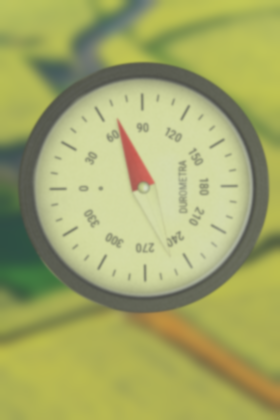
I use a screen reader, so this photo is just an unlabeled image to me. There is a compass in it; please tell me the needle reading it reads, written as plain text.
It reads 70 °
